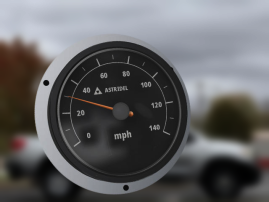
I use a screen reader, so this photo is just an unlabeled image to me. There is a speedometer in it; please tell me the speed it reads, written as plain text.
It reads 30 mph
